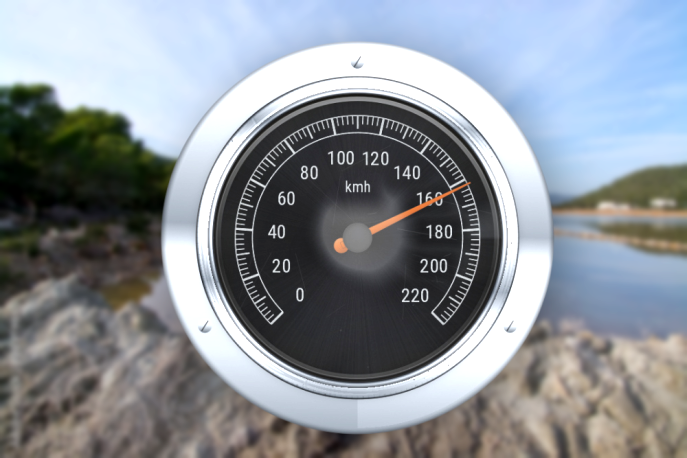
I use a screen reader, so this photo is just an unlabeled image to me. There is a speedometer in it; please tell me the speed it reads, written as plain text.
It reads 162 km/h
